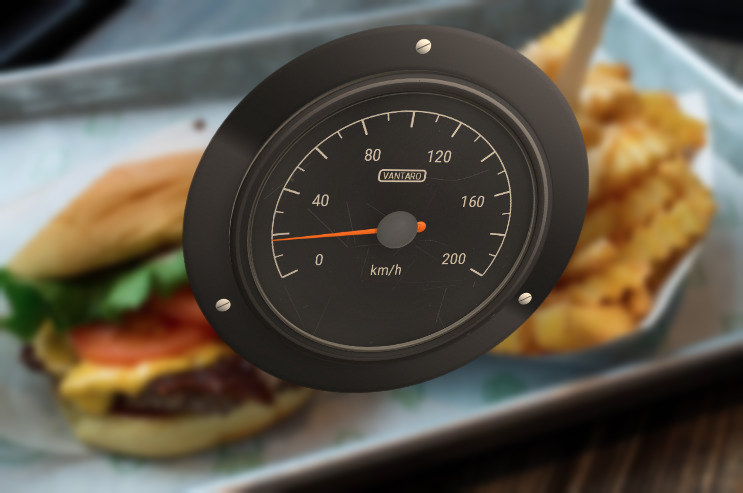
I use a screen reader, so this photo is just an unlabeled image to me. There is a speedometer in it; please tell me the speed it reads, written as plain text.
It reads 20 km/h
